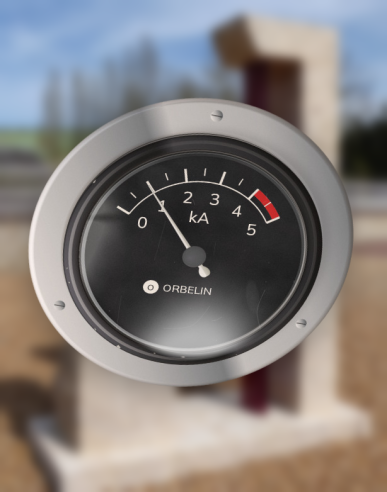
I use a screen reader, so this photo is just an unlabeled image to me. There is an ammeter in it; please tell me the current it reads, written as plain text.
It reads 1 kA
